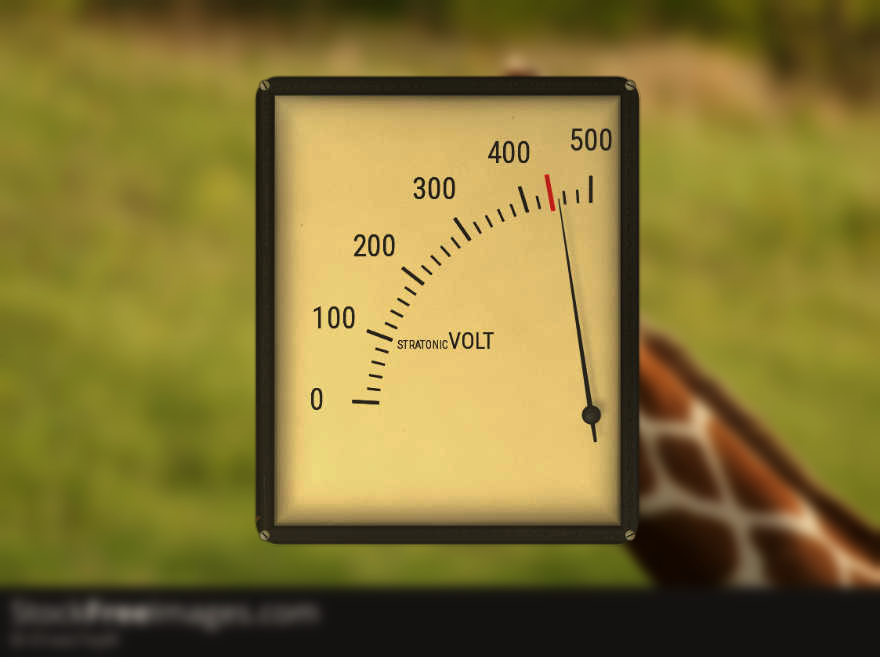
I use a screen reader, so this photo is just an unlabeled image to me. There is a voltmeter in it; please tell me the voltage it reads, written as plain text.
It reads 450 V
